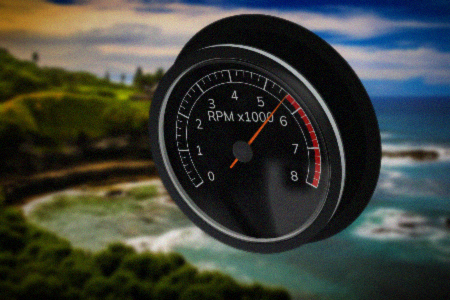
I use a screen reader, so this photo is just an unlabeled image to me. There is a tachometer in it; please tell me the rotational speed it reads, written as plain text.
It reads 5600 rpm
